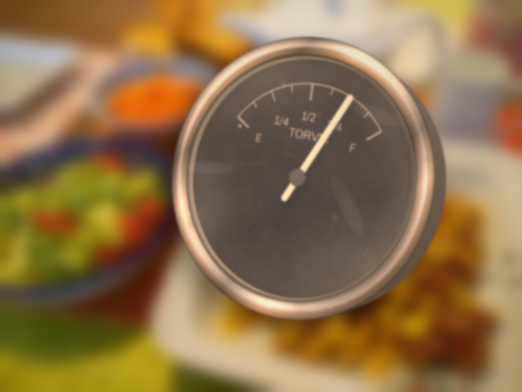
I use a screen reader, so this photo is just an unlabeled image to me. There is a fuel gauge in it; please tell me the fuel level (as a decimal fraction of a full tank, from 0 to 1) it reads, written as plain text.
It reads 0.75
